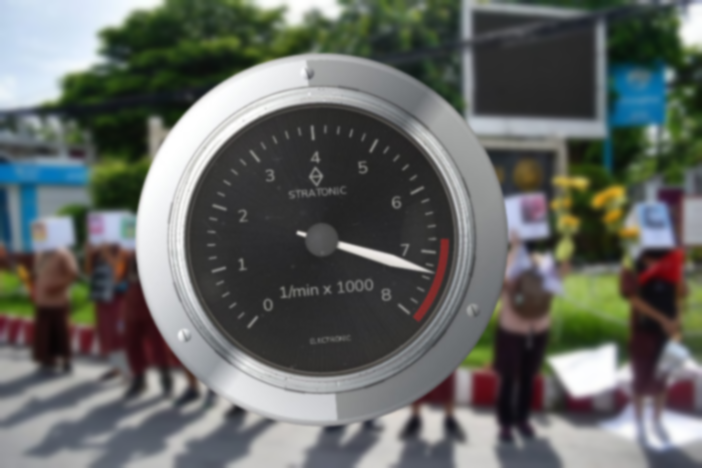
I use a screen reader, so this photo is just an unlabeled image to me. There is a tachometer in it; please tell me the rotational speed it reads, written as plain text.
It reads 7300 rpm
